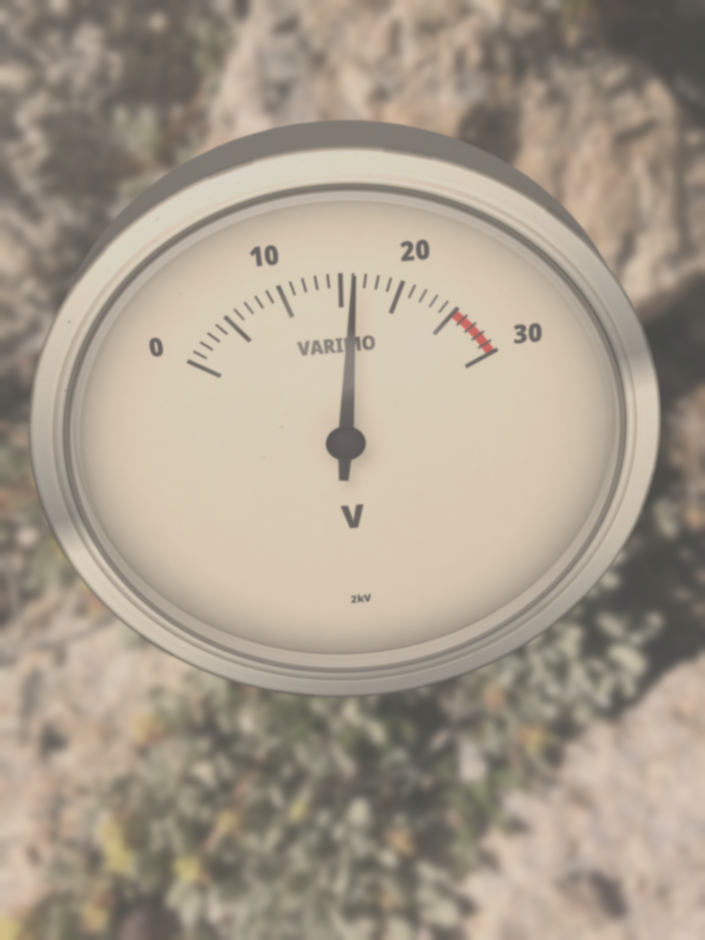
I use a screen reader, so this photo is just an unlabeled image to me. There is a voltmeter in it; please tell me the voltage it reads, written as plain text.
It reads 16 V
